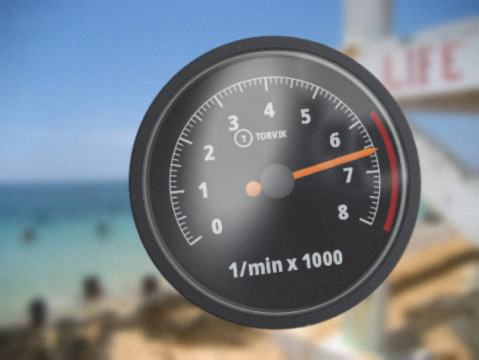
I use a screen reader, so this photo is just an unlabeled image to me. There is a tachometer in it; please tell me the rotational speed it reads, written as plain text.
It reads 6600 rpm
